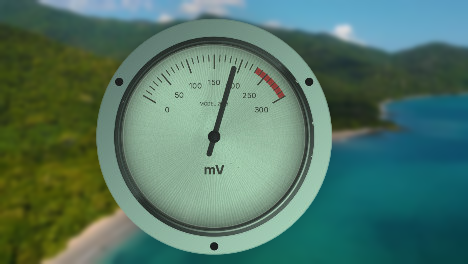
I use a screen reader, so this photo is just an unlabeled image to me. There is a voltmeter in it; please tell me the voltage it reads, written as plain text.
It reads 190 mV
